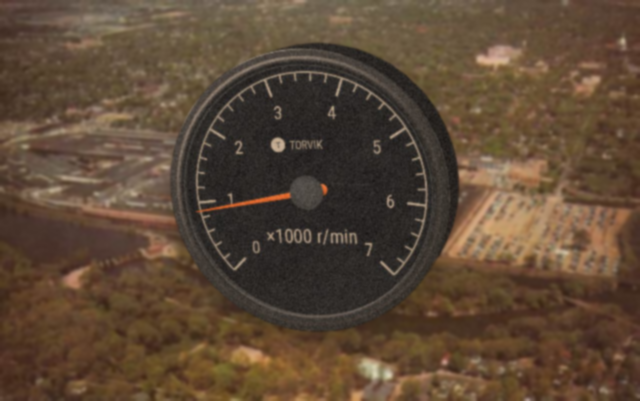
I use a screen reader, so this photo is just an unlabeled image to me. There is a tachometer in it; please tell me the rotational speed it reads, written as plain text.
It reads 900 rpm
